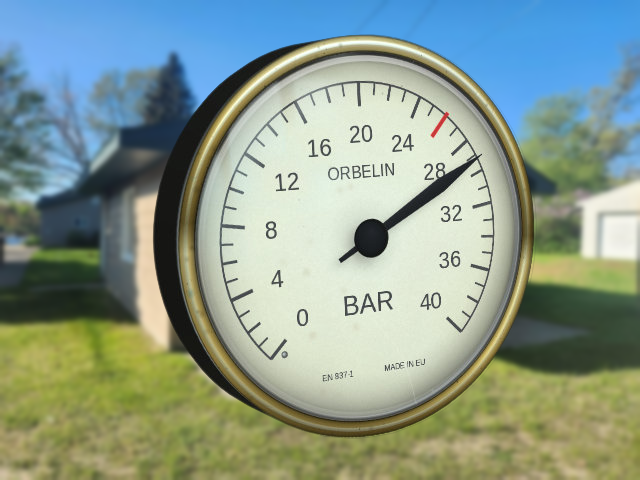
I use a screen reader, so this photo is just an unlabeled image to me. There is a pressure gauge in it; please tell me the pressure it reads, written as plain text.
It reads 29 bar
